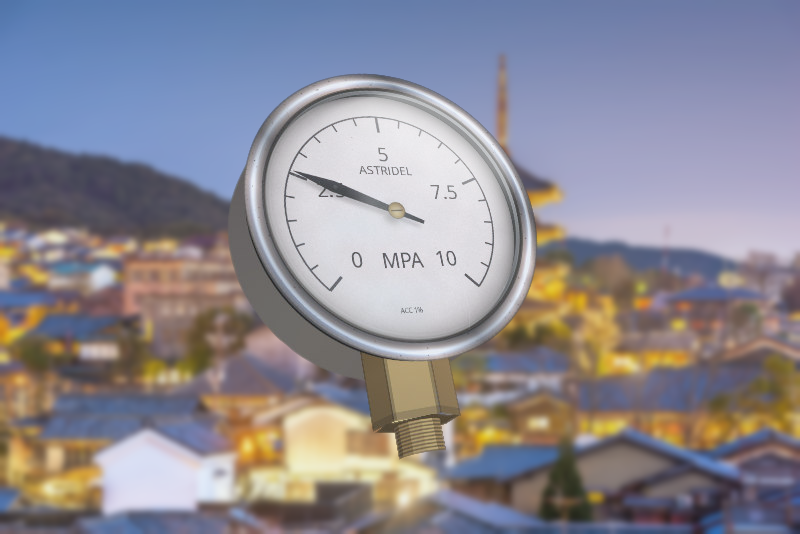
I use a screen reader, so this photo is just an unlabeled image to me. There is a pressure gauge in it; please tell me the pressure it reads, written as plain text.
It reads 2.5 MPa
